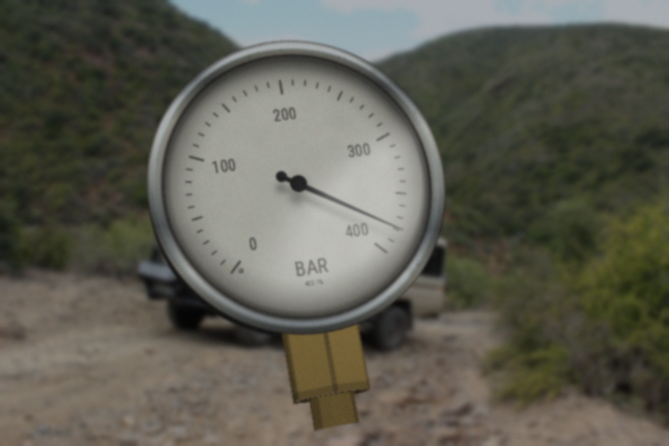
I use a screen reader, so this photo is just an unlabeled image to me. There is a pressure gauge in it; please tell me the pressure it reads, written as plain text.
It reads 380 bar
